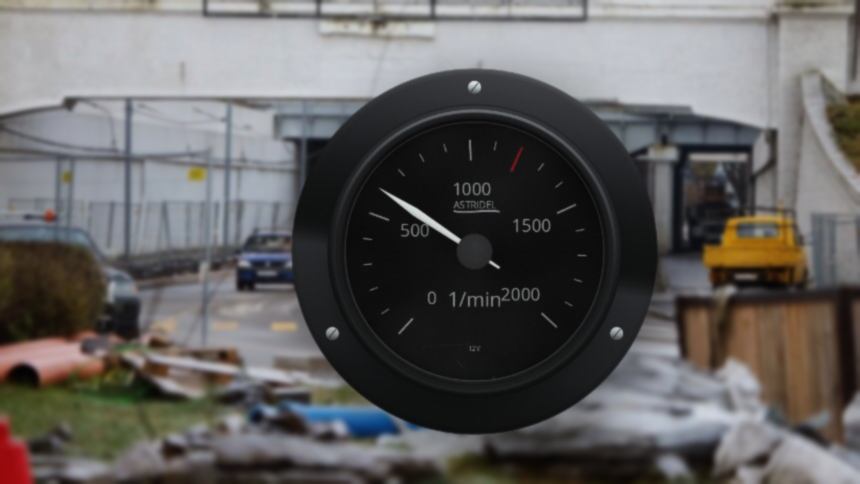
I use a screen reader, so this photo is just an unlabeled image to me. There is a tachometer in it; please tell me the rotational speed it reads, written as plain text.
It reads 600 rpm
